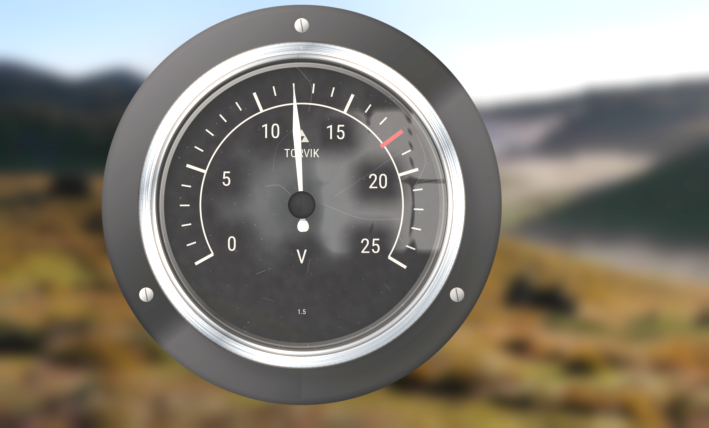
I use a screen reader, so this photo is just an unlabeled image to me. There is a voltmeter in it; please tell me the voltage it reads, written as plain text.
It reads 12 V
